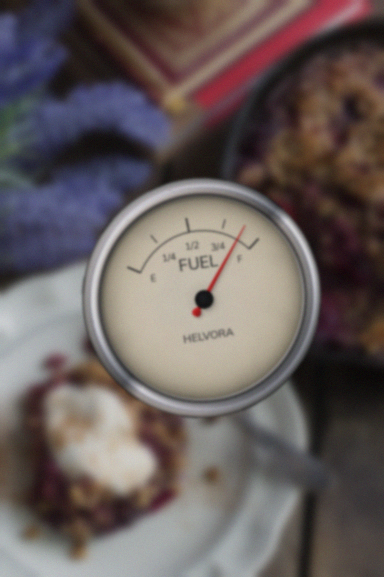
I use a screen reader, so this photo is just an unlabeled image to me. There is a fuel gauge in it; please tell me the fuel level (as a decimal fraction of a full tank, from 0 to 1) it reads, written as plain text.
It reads 0.875
